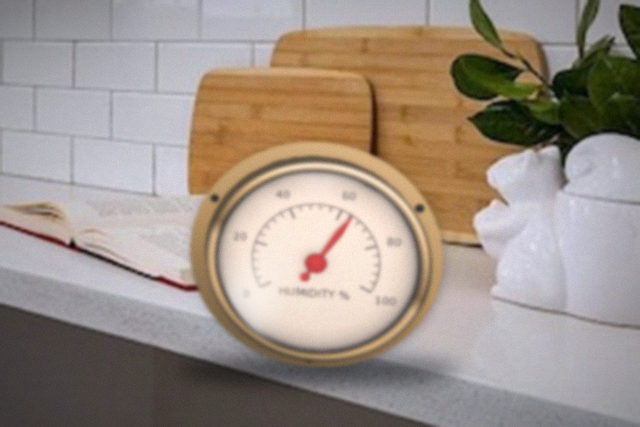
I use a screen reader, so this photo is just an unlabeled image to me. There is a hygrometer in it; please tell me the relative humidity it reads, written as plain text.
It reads 64 %
